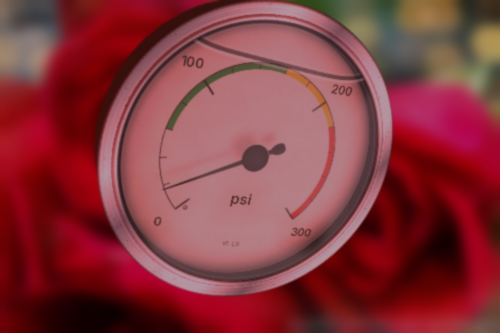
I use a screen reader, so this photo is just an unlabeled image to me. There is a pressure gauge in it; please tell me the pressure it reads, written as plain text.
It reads 20 psi
